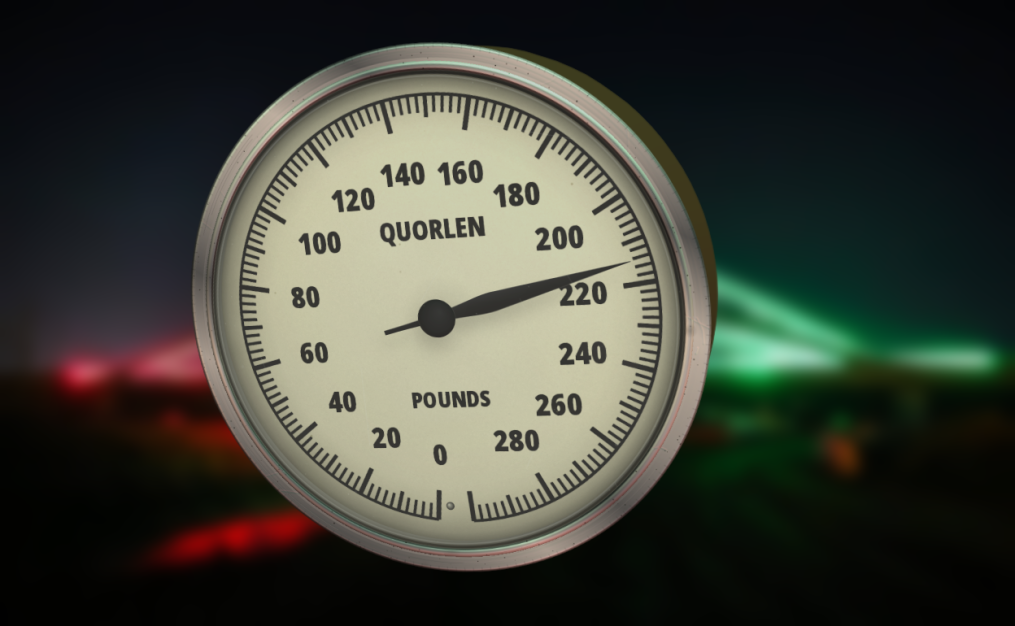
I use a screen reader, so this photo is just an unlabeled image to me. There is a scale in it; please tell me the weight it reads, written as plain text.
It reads 214 lb
